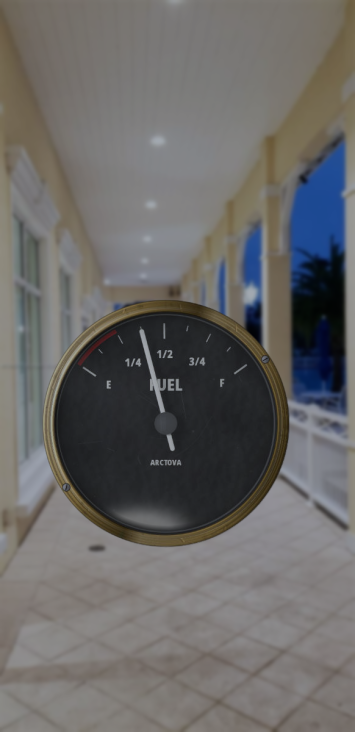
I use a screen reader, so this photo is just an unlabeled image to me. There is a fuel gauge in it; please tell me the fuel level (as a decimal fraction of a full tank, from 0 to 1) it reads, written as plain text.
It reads 0.375
